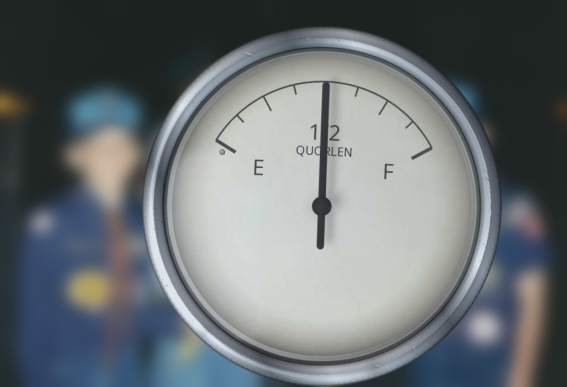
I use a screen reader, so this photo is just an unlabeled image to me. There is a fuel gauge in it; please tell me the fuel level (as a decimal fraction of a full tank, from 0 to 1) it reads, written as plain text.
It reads 0.5
